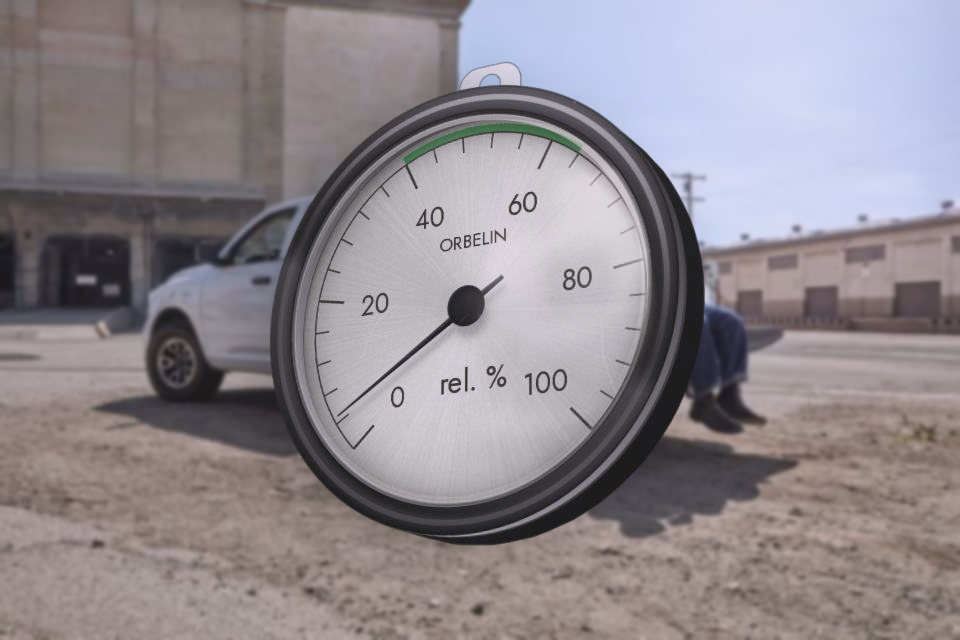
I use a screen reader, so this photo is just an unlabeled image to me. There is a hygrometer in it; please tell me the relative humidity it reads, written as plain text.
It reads 4 %
